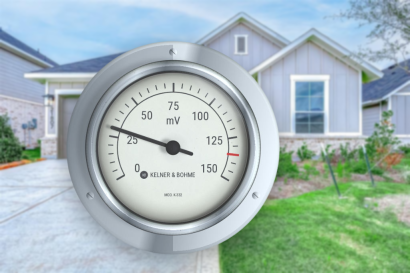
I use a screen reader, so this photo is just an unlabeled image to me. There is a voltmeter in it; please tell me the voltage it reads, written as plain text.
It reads 30 mV
